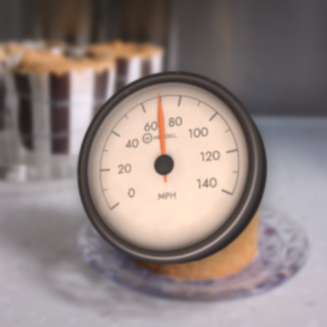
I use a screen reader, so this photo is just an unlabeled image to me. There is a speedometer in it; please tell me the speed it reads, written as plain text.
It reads 70 mph
